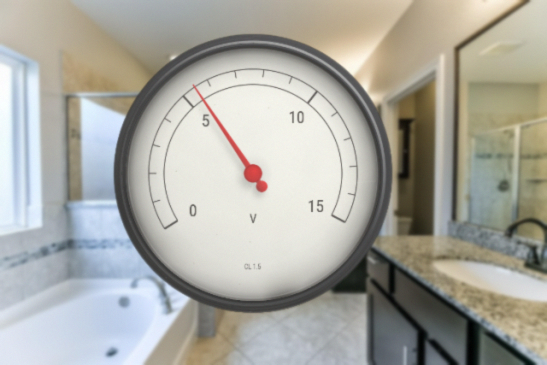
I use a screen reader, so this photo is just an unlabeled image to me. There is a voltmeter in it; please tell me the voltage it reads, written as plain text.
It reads 5.5 V
